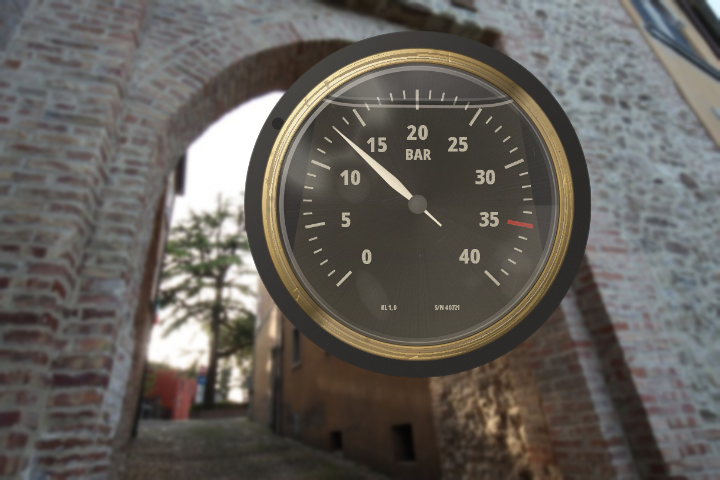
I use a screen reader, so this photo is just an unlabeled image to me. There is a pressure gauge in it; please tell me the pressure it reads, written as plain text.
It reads 13 bar
